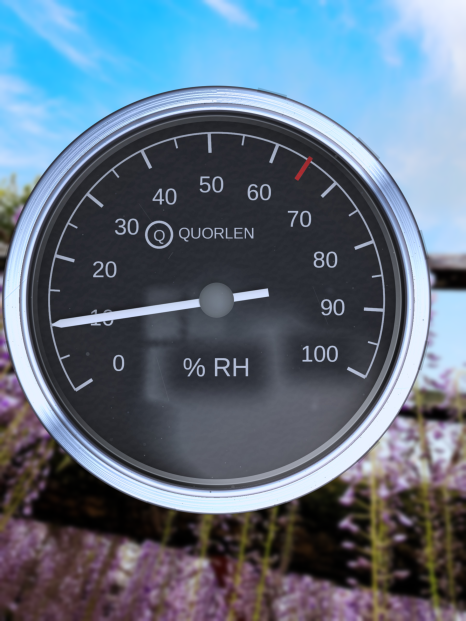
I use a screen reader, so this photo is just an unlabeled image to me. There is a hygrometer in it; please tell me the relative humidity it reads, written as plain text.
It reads 10 %
